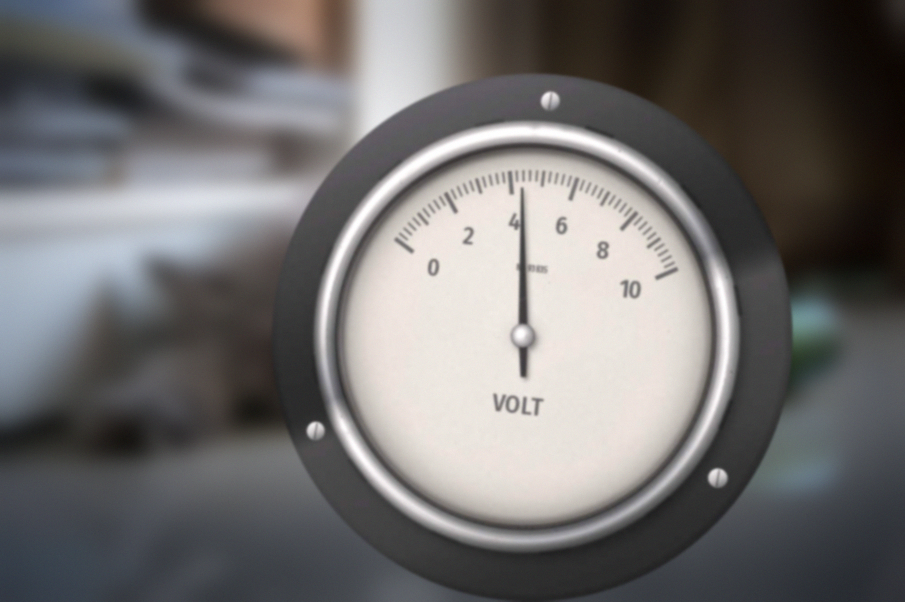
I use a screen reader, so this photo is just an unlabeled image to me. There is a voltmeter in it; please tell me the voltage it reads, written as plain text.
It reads 4.4 V
